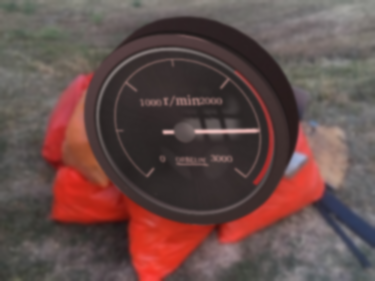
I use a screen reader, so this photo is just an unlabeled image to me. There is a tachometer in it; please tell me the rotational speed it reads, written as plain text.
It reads 2500 rpm
